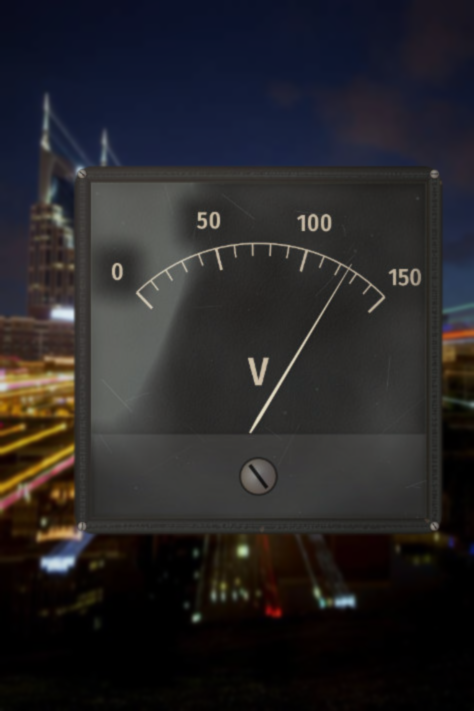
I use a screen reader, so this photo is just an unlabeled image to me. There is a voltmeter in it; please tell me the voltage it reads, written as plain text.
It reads 125 V
